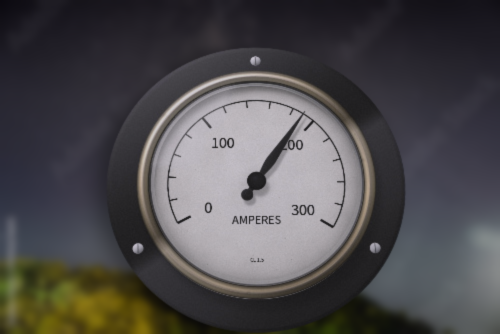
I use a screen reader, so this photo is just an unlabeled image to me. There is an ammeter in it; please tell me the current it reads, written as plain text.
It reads 190 A
